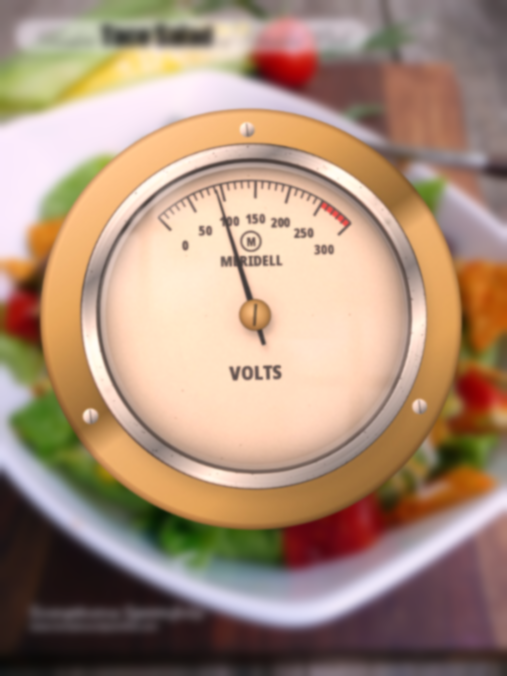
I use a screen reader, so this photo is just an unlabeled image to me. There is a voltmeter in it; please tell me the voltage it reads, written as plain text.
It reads 90 V
